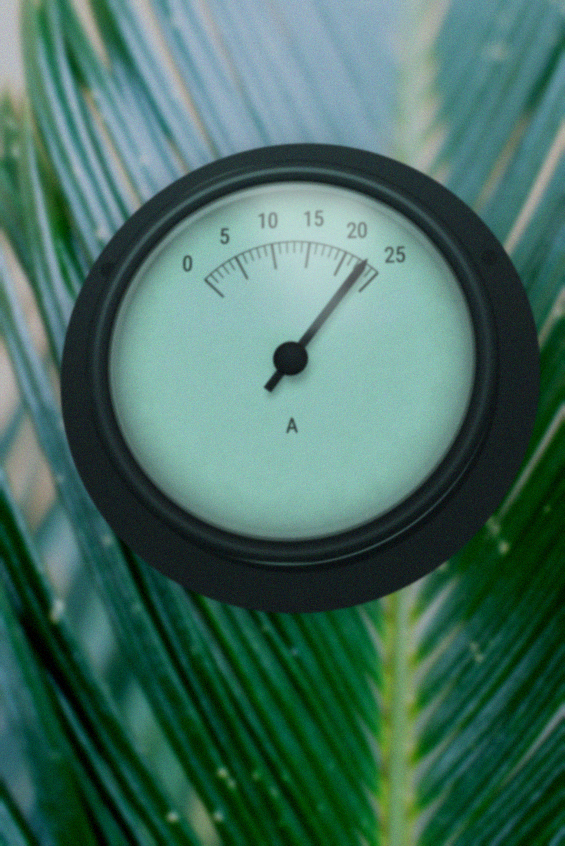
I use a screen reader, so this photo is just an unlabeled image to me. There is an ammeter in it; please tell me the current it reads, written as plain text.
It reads 23 A
